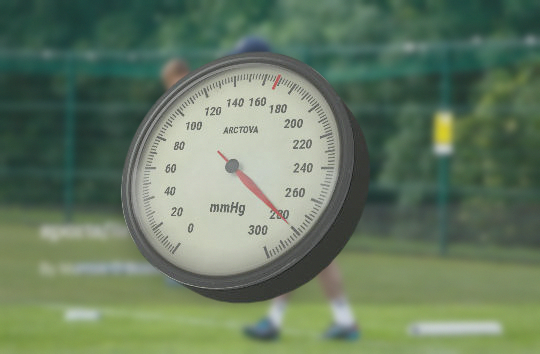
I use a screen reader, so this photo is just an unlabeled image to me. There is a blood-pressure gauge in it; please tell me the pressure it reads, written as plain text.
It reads 280 mmHg
